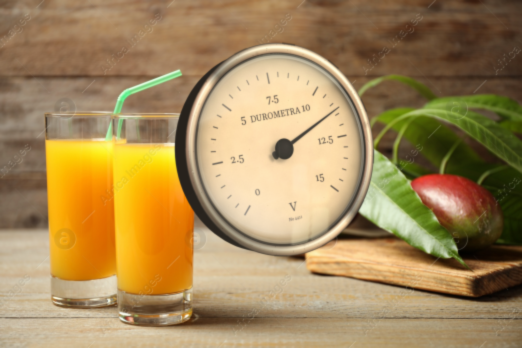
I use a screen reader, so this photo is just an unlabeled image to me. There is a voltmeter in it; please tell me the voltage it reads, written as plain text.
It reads 11.25 V
